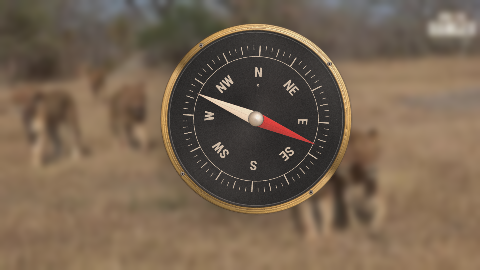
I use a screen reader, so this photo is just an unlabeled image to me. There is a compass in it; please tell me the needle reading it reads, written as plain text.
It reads 110 °
